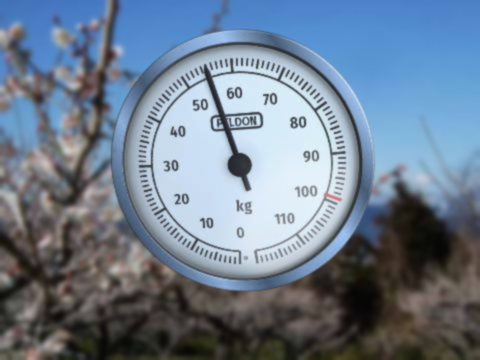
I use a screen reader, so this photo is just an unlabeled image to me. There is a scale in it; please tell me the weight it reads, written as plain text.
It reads 55 kg
